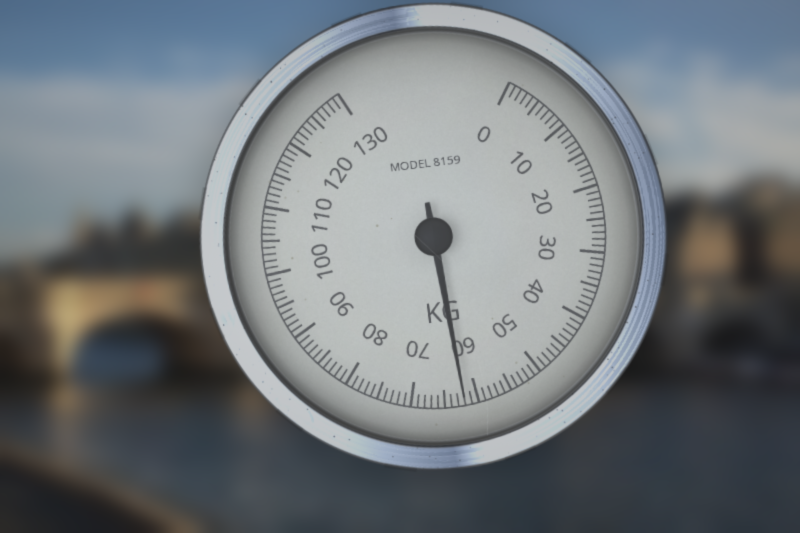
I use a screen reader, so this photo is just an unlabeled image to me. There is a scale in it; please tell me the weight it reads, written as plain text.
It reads 62 kg
